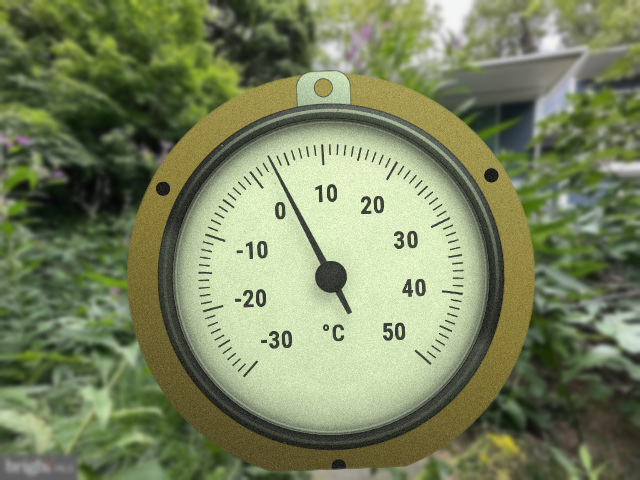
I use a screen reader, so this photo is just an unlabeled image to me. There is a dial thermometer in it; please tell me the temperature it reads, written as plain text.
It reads 3 °C
